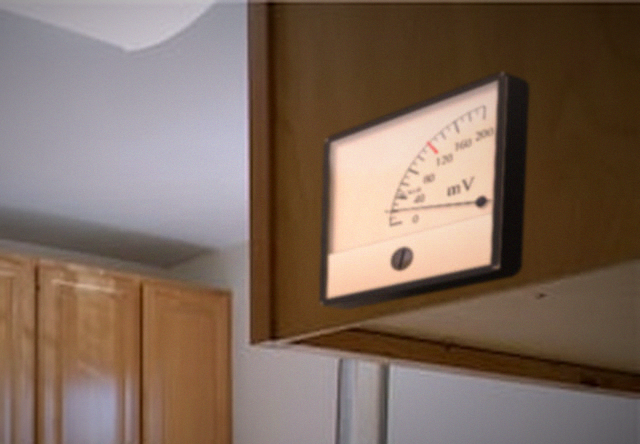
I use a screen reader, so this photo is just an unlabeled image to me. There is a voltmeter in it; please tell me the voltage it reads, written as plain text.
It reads 20 mV
